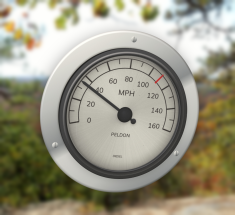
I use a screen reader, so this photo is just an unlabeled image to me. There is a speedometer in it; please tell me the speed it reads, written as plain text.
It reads 35 mph
